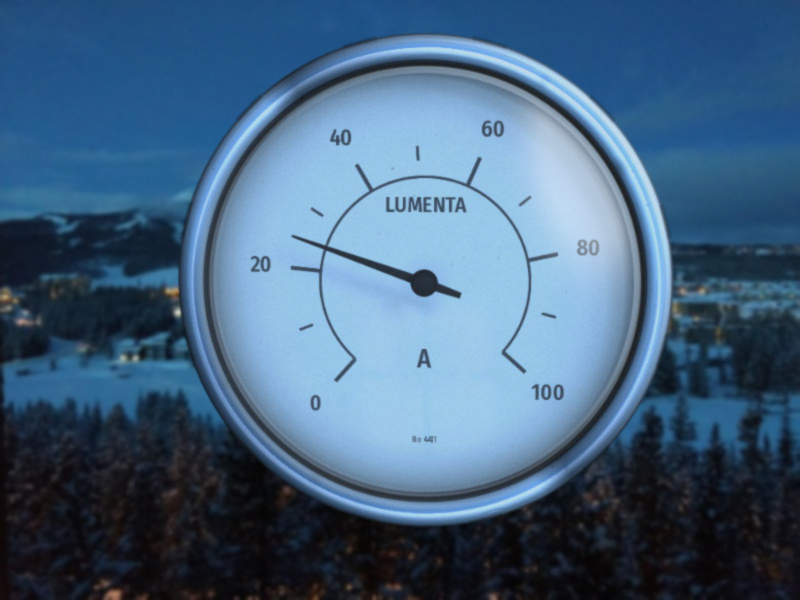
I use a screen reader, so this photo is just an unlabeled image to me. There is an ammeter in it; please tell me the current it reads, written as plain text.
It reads 25 A
